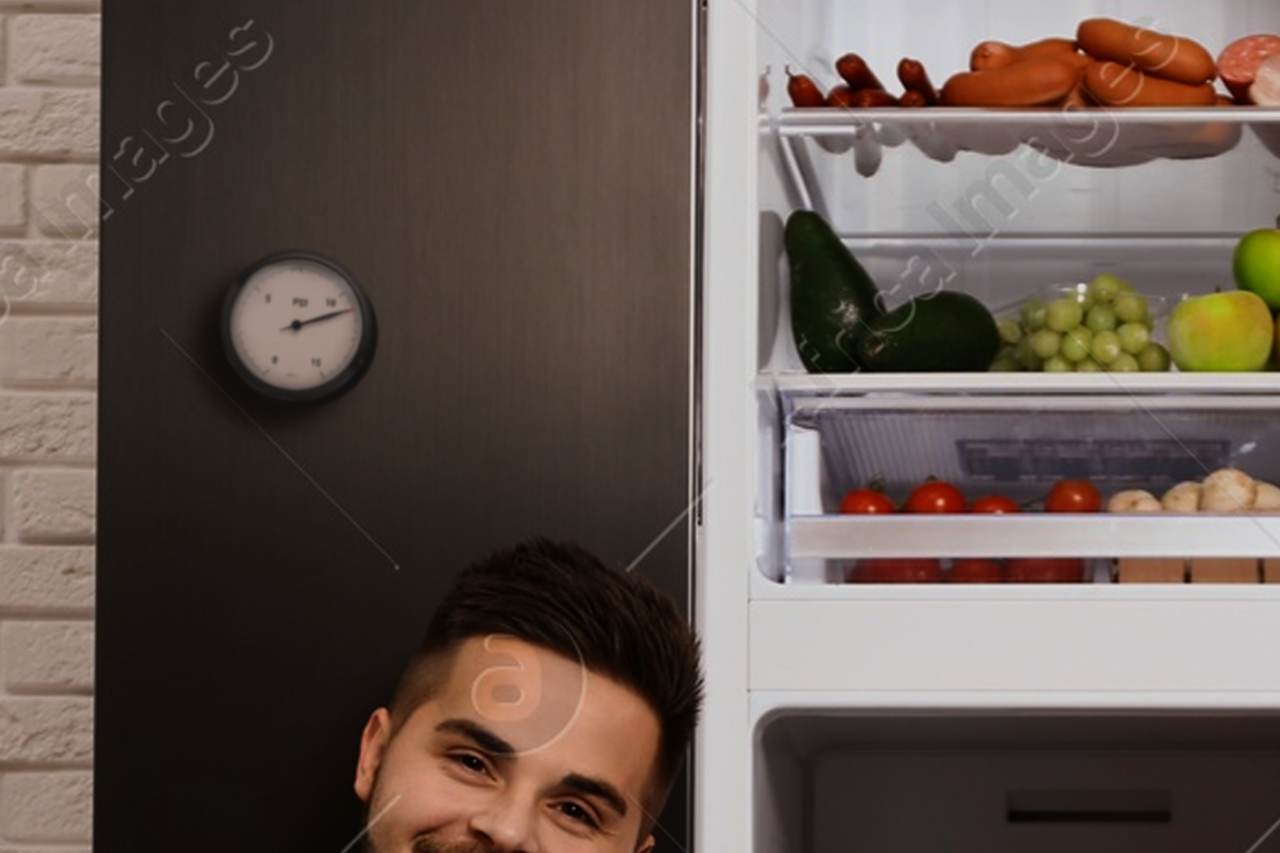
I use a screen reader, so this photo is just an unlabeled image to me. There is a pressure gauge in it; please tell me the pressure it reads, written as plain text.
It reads 11 psi
